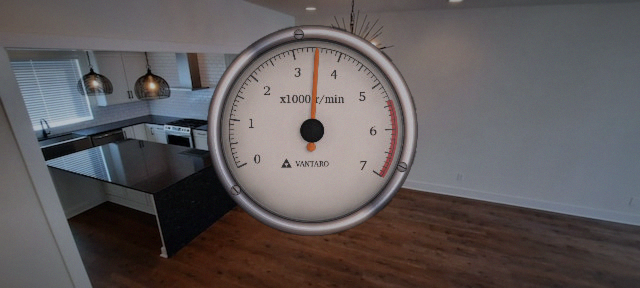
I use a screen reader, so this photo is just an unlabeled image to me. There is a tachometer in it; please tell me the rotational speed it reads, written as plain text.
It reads 3500 rpm
